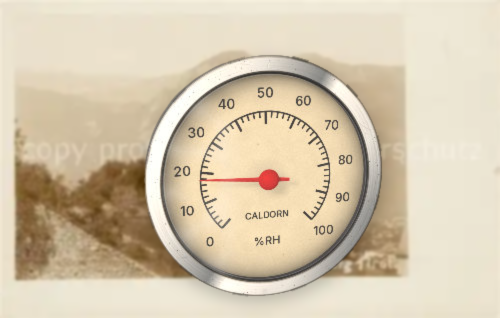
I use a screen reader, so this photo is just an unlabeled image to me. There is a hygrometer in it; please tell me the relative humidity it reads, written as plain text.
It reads 18 %
